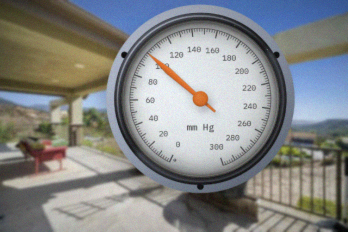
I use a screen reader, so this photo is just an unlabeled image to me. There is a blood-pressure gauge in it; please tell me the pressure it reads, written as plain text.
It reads 100 mmHg
